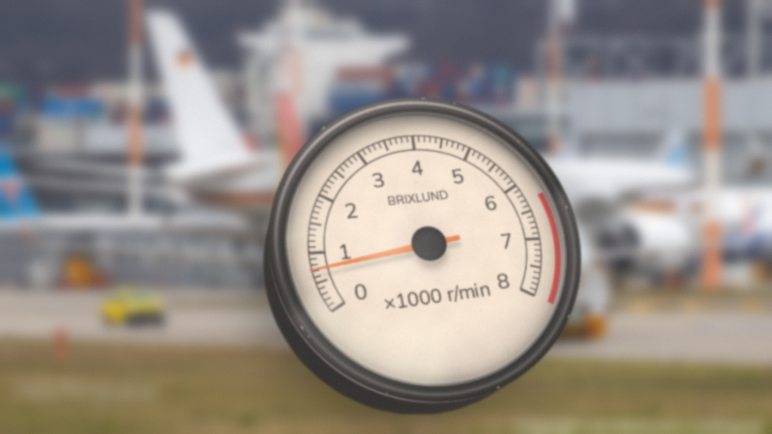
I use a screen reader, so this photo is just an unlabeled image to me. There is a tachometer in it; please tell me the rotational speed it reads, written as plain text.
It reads 700 rpm
